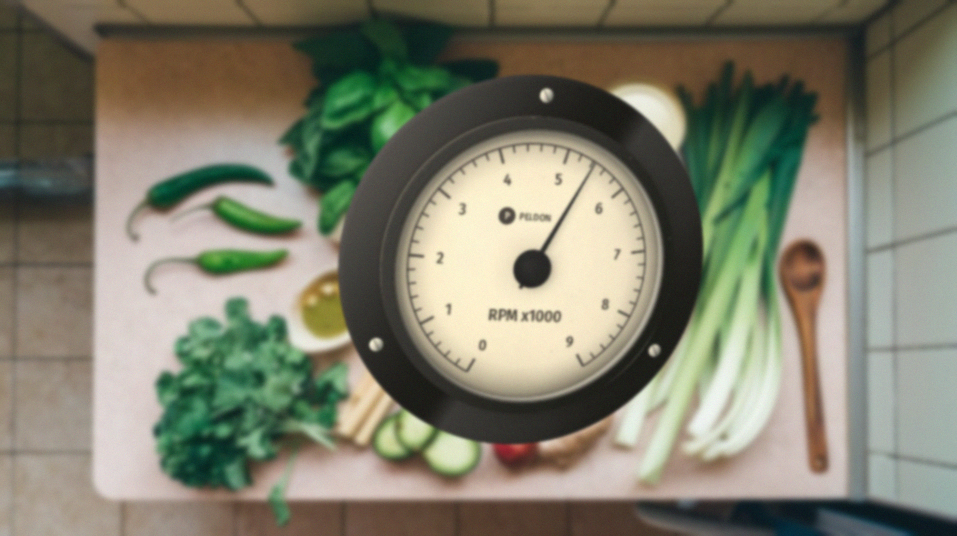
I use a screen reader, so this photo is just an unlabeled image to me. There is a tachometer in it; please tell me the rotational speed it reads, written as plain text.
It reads 5400 rpm
